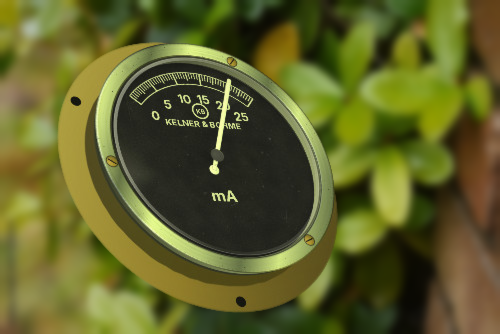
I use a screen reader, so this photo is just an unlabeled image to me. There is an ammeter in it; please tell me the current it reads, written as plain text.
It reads 20 mA
